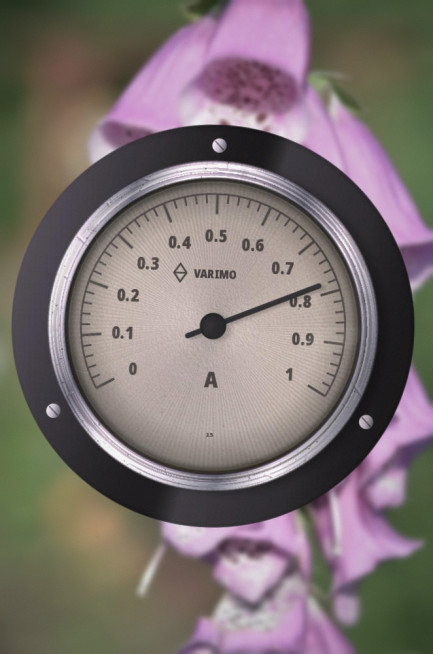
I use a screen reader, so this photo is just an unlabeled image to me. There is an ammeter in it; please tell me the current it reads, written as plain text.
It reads 0.78 A
